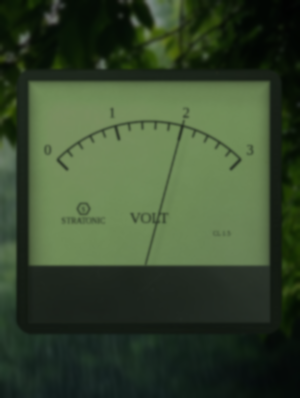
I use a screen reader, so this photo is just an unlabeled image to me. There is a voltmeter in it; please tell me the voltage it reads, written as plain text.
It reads 2 V
